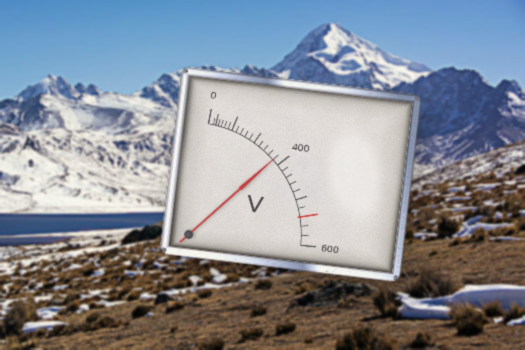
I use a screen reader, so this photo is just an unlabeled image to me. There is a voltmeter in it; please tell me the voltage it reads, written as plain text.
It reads 380 V
